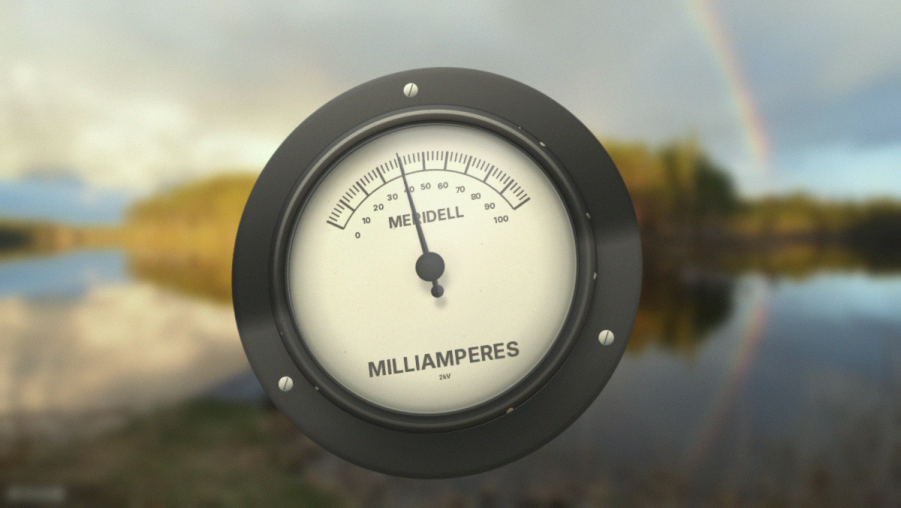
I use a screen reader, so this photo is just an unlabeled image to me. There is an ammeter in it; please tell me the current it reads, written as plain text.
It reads 40 mA
